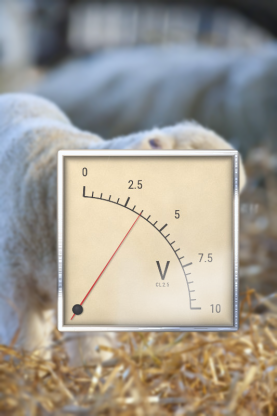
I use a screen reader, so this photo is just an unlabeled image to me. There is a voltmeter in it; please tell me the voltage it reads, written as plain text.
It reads 3.5 V
